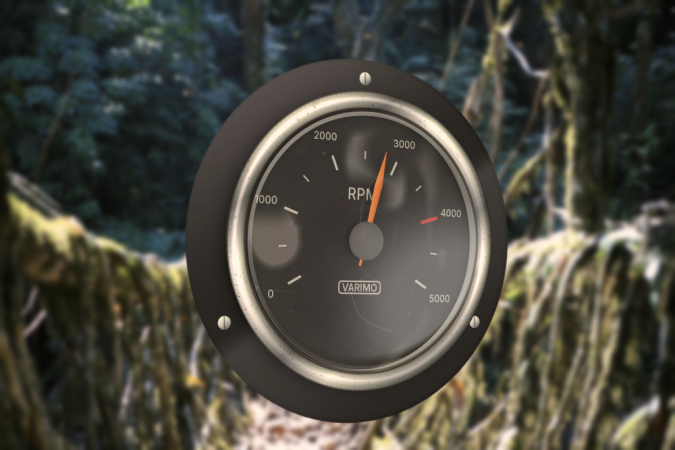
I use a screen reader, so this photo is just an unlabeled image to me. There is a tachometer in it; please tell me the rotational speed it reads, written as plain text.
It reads 2750 rpm
